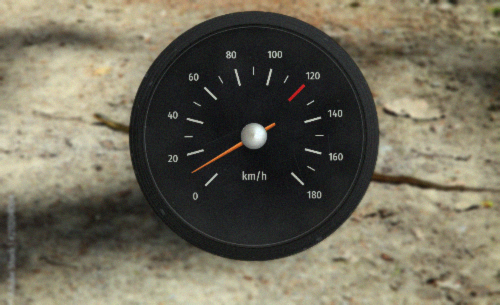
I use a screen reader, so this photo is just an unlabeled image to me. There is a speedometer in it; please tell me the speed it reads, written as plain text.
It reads 10 km/h
